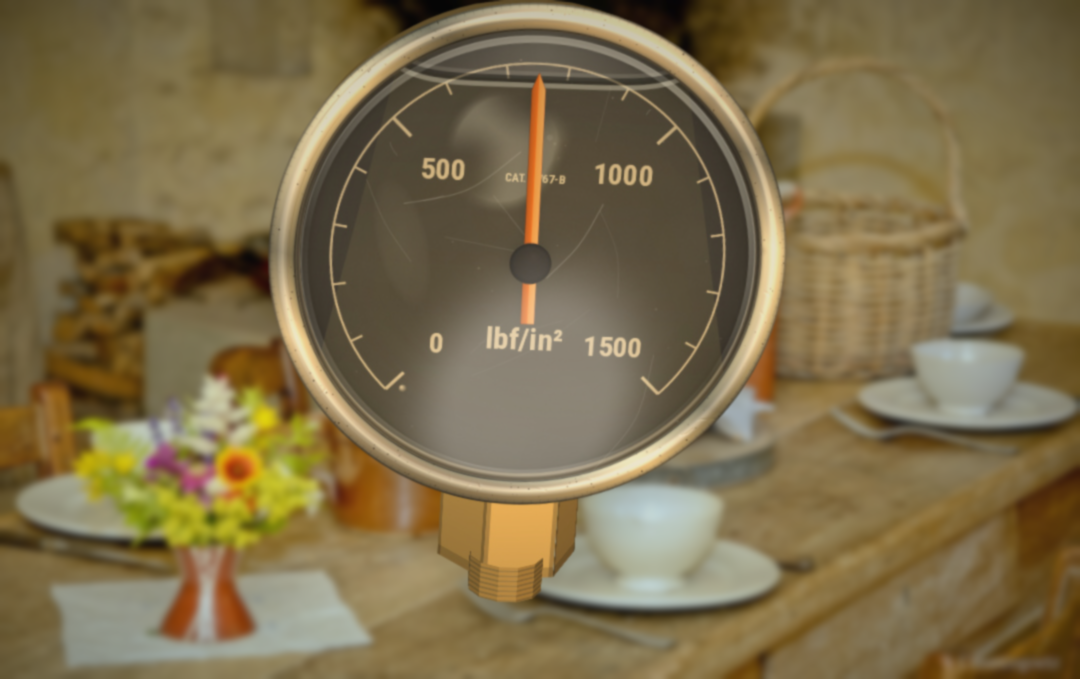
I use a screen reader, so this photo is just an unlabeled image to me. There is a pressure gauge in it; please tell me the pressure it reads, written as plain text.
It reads 750 psi
